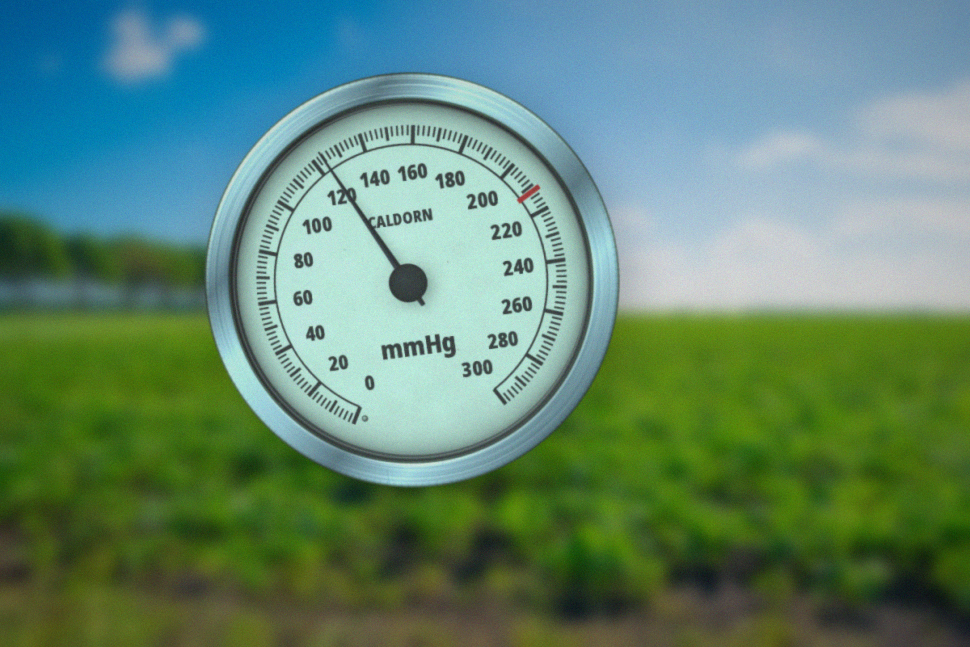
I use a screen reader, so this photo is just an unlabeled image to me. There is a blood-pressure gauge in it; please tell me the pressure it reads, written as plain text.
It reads 124 mmHg
